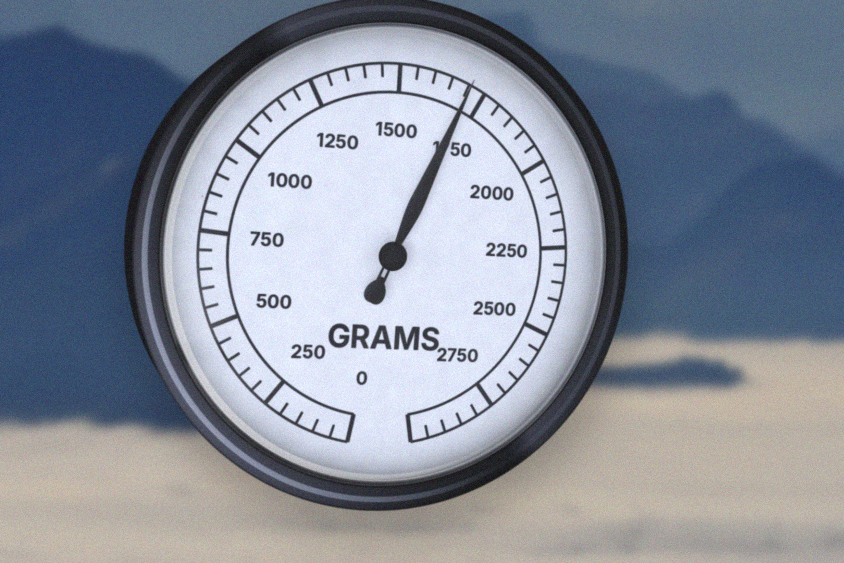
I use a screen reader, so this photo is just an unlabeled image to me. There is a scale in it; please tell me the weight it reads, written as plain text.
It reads 1700 g
